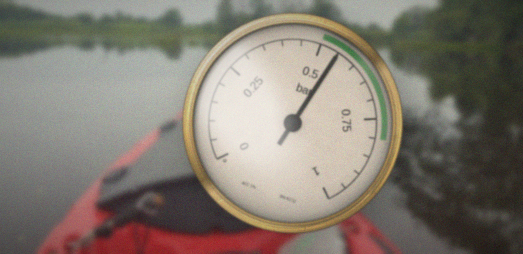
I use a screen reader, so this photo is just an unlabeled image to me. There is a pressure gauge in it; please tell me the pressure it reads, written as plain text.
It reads 0.55 bar
